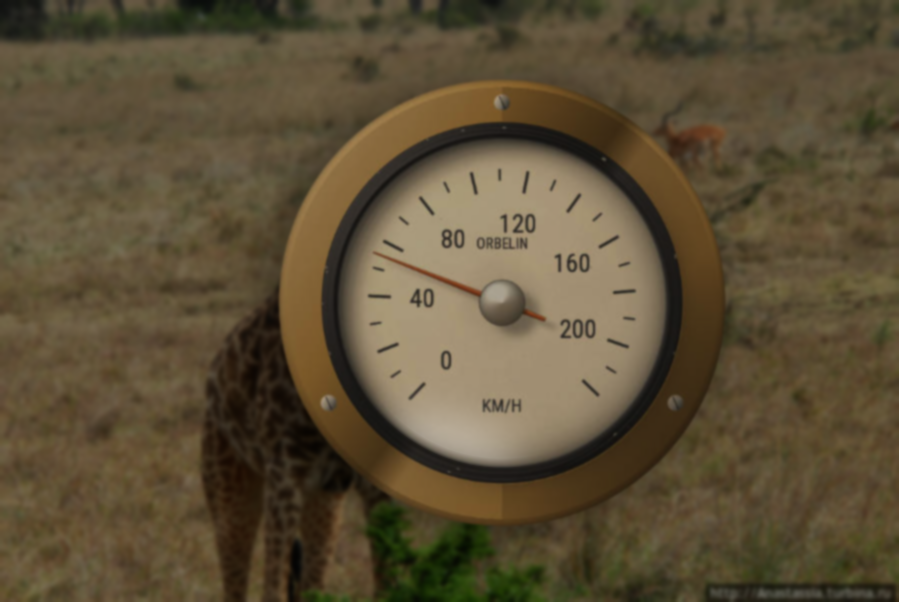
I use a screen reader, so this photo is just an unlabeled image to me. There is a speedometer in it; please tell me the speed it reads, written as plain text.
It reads 55 km/h
